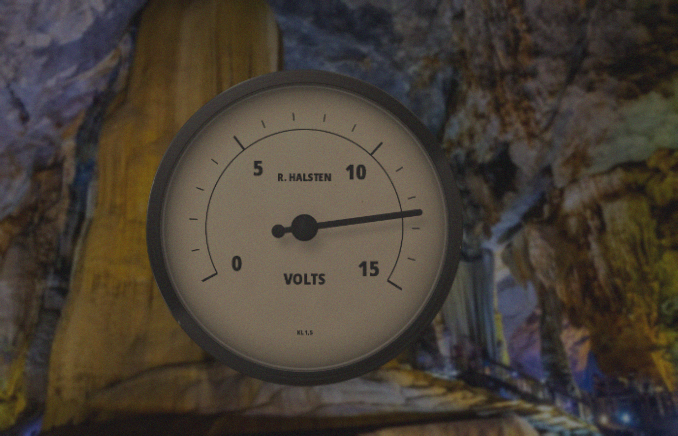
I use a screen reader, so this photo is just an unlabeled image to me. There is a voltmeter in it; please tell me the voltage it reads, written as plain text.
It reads 12.5 V
